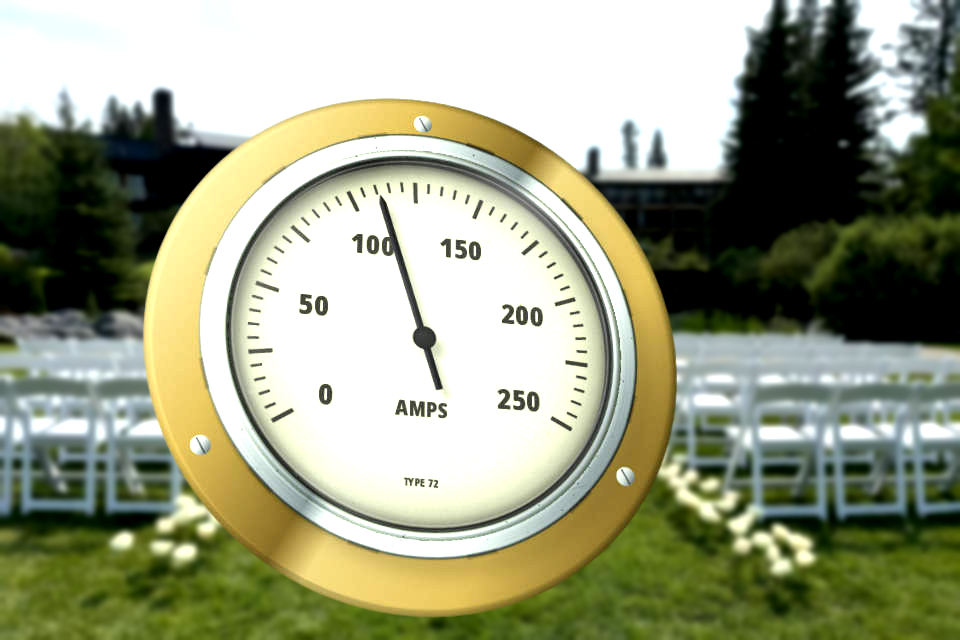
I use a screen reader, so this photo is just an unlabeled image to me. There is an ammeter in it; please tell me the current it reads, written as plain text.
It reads 110 A
